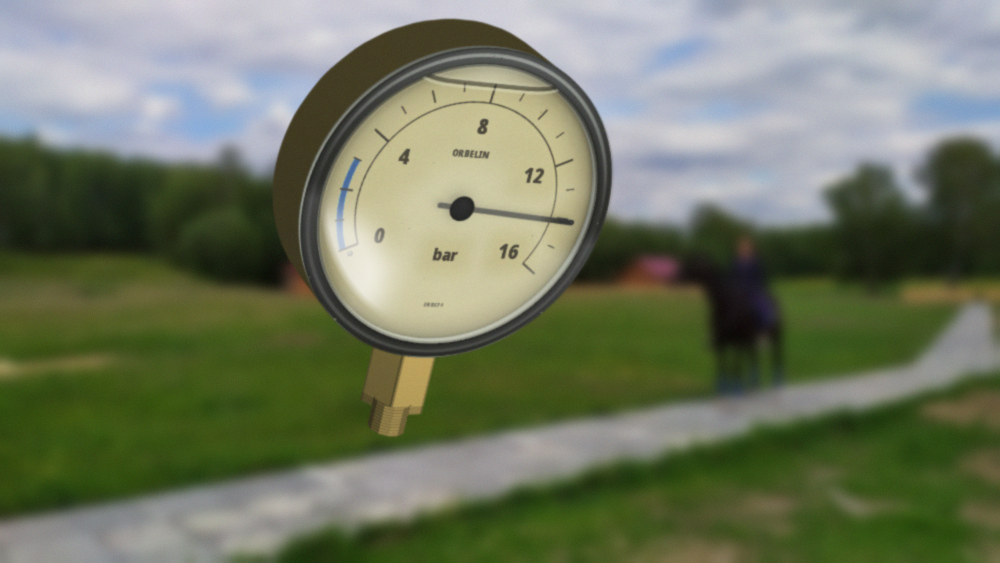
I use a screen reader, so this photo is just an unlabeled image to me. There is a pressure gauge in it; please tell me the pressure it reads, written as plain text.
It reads 14 bar
